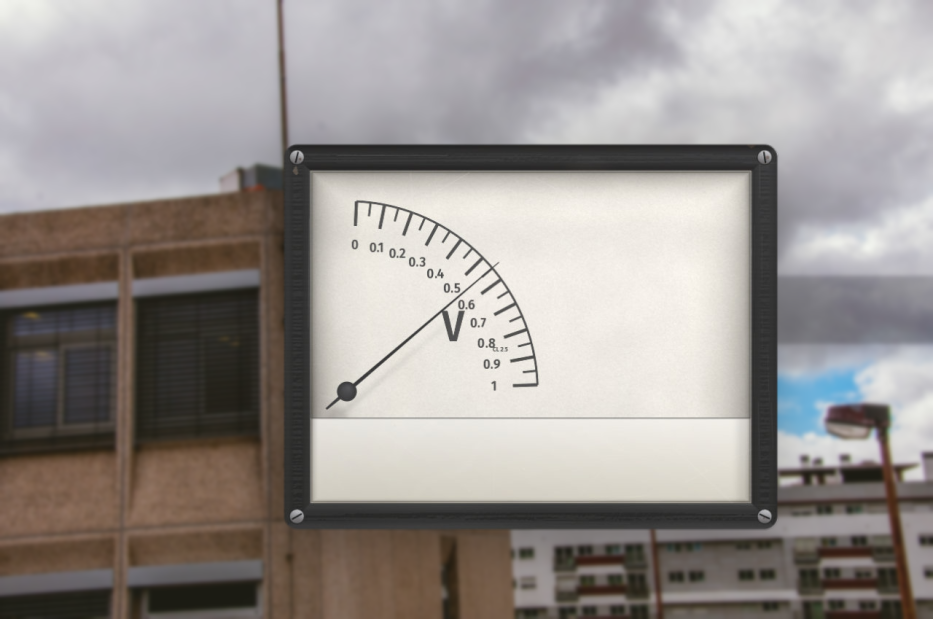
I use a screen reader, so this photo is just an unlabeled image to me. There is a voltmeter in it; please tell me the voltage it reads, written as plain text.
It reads 0.55 V
